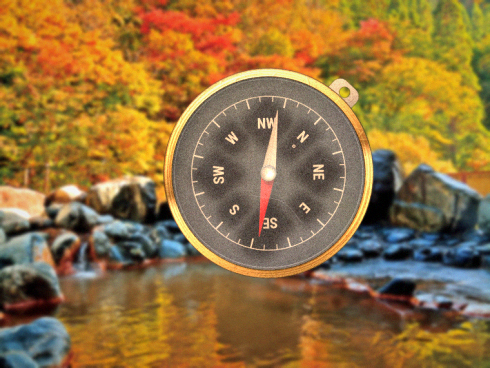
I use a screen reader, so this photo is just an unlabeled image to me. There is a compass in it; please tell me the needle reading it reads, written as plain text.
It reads 145 °
